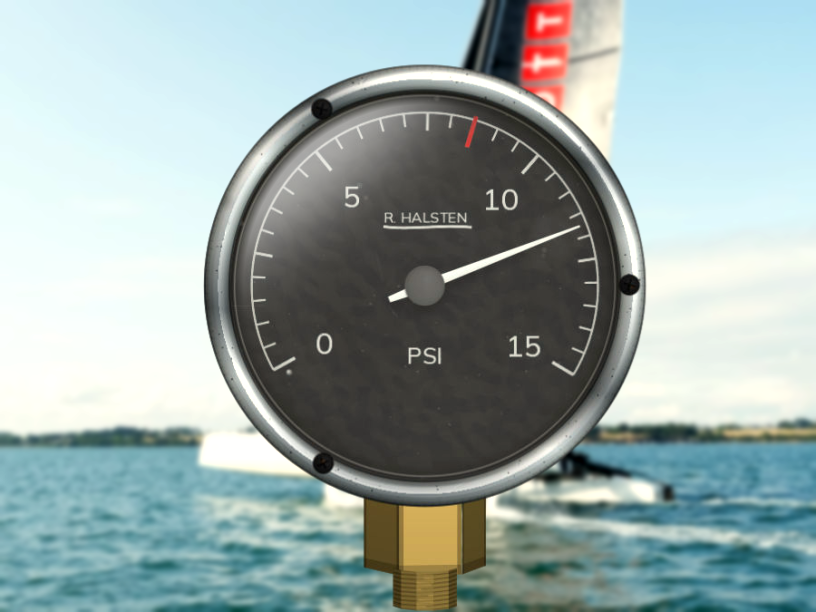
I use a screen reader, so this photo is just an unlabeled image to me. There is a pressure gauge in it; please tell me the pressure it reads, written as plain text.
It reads 11.75 psi
